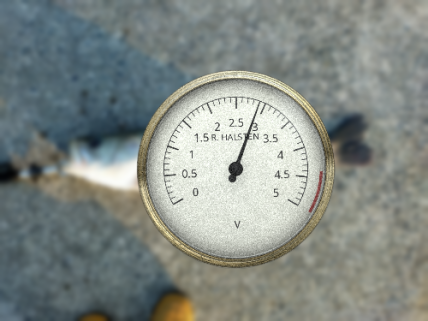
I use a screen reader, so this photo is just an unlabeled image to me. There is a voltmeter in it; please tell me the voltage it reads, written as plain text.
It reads 2.9 V
